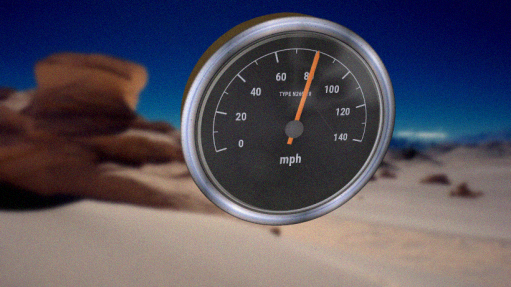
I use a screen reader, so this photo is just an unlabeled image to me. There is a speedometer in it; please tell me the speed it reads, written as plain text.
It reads 80 mph
